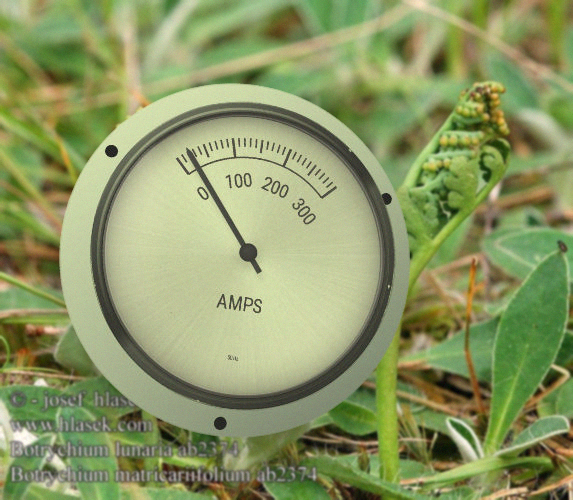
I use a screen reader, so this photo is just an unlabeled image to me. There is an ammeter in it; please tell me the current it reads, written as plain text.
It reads 20 A
